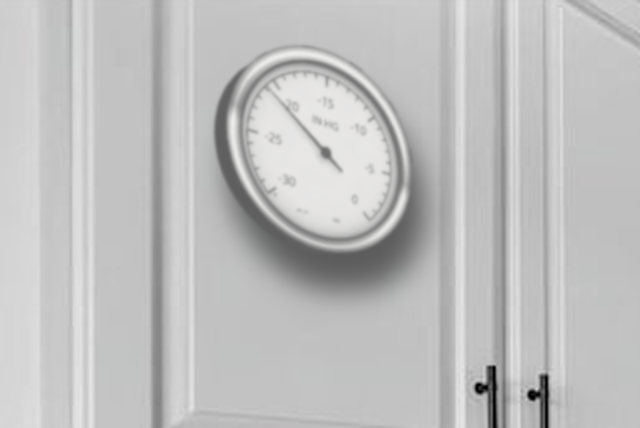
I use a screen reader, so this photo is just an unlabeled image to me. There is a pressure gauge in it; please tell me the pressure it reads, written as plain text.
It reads -21 inHg
